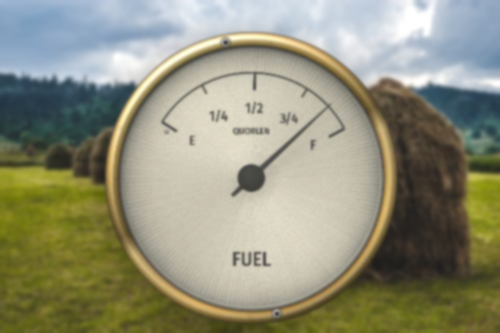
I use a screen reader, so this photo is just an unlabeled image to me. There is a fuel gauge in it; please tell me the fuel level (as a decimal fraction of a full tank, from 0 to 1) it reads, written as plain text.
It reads 0.875
